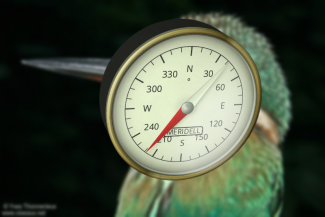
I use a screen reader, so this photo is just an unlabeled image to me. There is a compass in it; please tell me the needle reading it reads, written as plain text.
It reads 220 °
